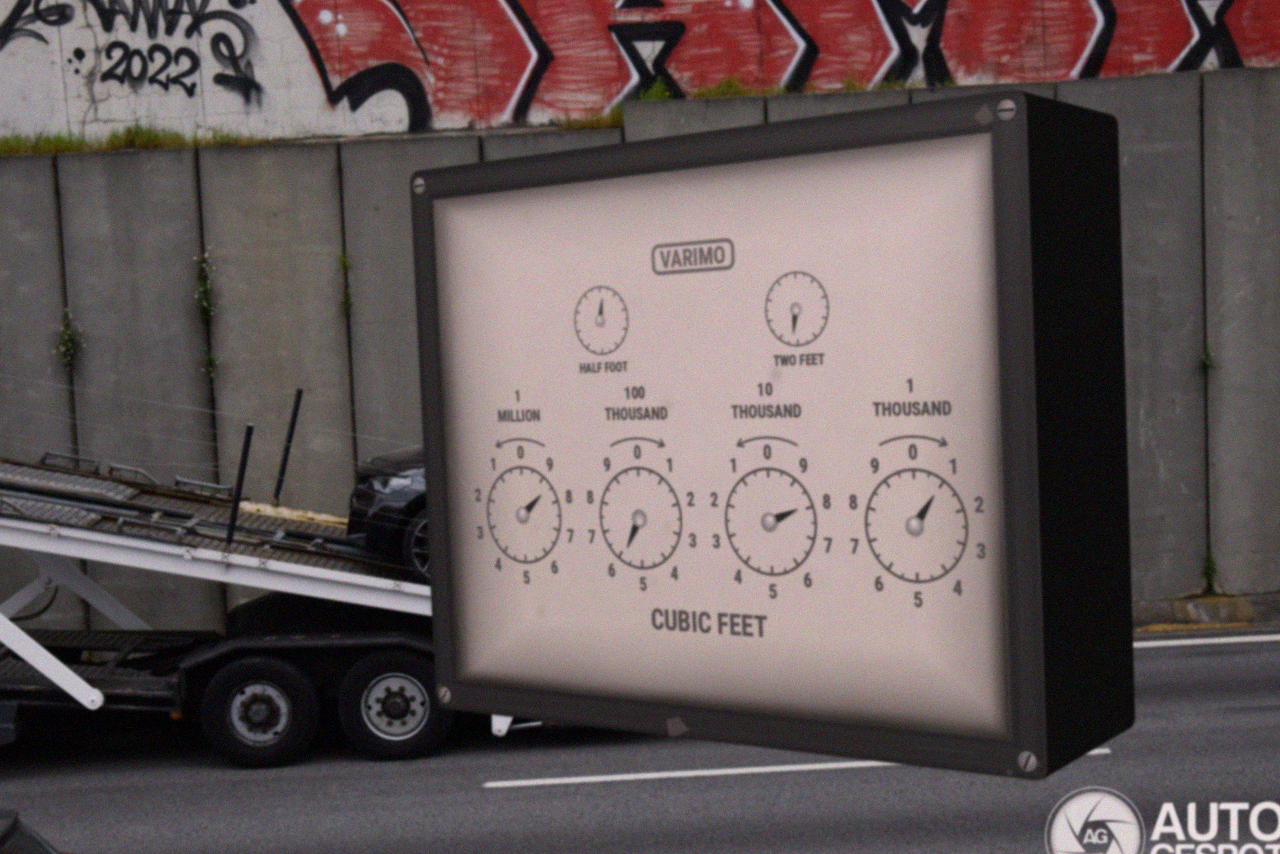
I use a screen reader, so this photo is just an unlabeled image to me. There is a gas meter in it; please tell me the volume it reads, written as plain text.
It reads 858100 ft³
